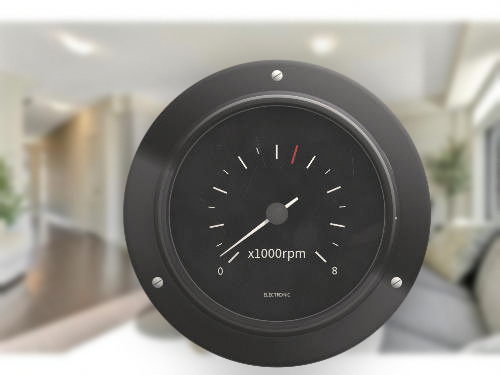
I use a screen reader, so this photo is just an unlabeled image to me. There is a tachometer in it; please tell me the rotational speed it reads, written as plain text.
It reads 250 rpm
